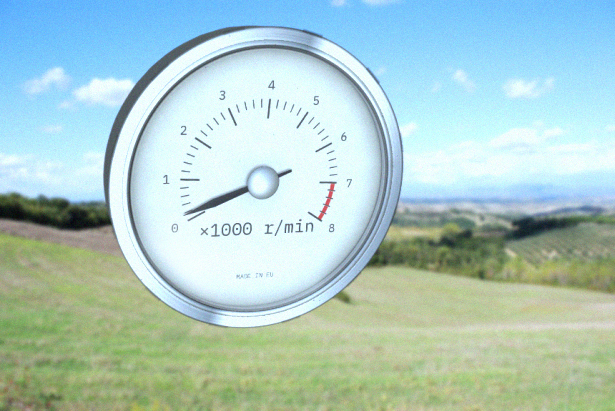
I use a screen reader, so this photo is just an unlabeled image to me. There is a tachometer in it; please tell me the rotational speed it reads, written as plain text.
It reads 200 rpm
